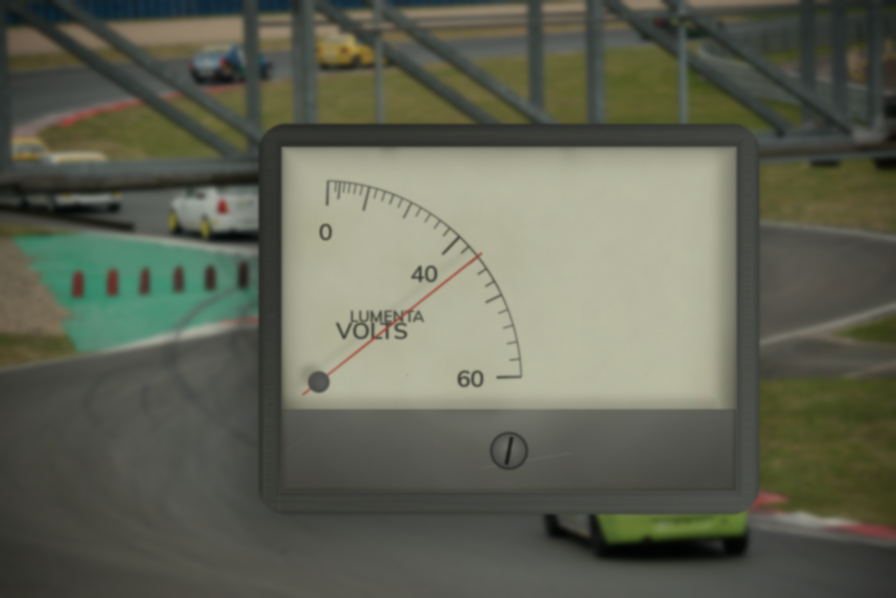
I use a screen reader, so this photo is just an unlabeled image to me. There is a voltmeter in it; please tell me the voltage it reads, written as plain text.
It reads 44 V
